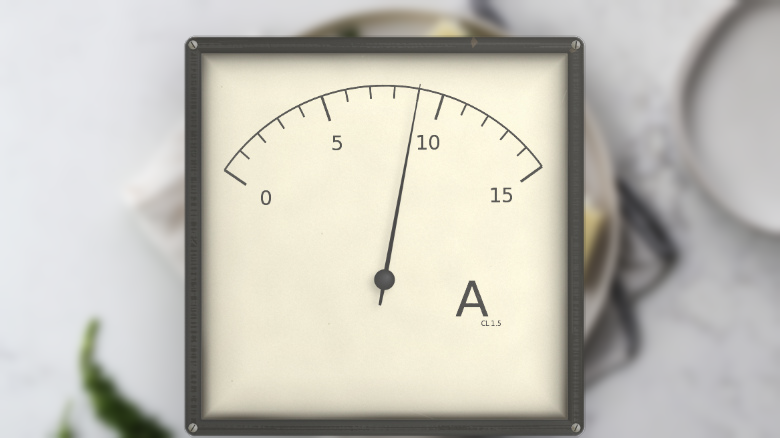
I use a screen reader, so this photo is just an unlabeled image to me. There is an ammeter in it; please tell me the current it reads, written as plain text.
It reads 9 A
